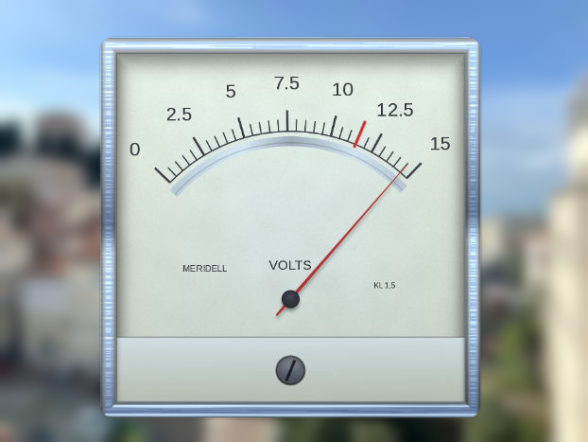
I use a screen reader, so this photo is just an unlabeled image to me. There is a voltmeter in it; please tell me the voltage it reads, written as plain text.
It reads 14.5 V
